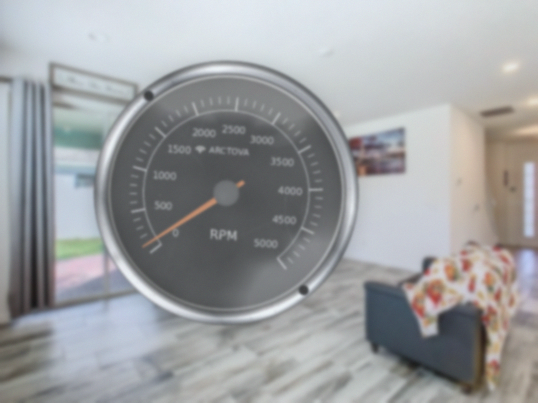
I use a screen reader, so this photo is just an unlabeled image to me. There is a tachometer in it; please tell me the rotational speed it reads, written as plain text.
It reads 100 rpm
